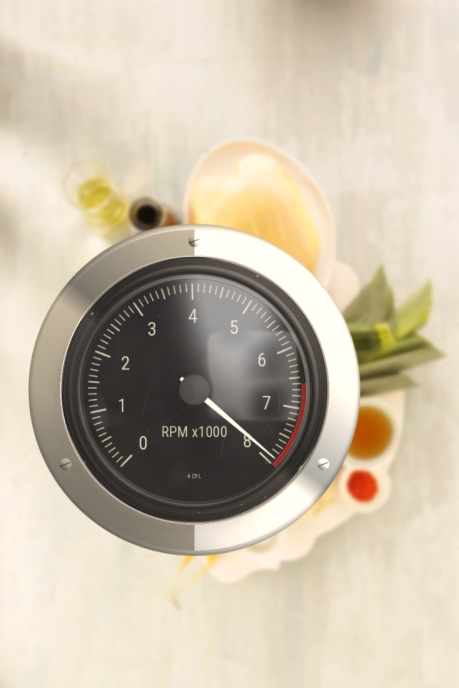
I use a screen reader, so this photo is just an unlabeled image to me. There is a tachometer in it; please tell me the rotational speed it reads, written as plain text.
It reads 7900 rpm
